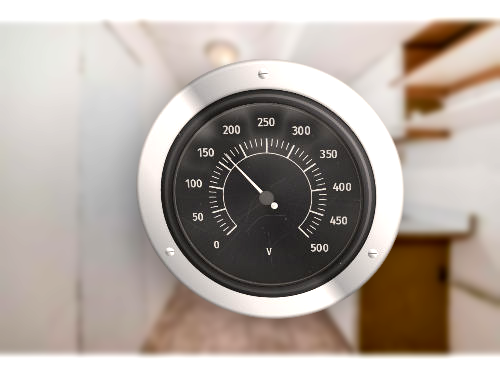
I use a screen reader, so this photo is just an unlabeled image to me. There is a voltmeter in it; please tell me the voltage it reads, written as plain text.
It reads 170 V
